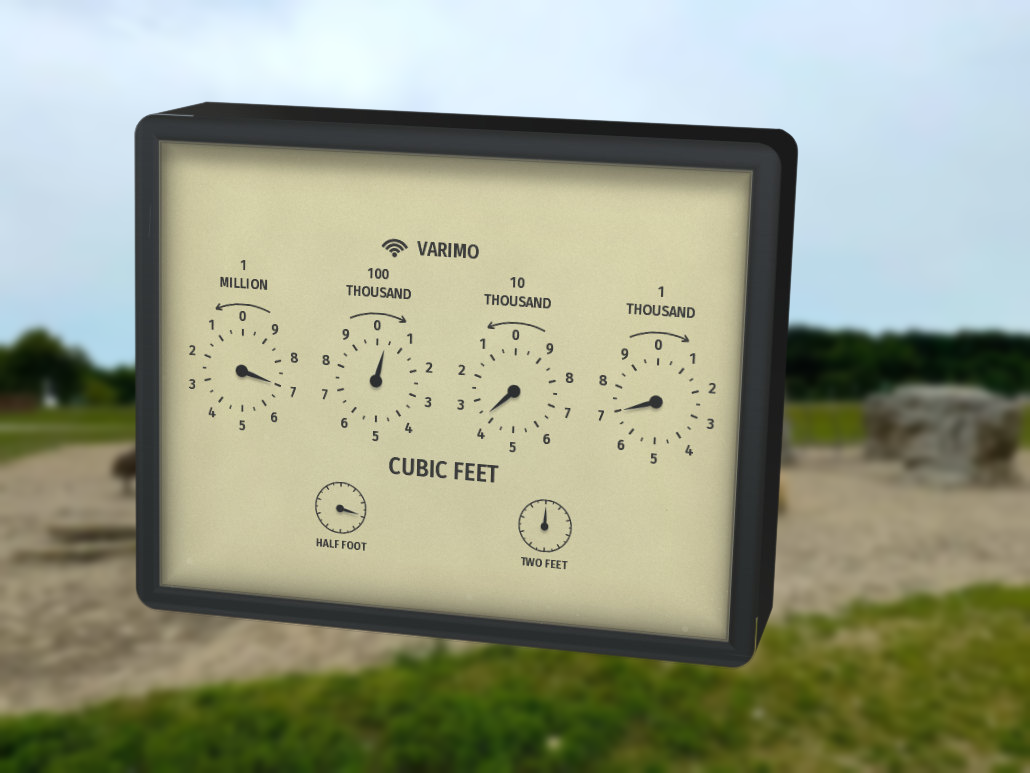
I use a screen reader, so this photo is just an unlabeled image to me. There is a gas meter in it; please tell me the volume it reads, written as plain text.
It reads 703700 ft³
